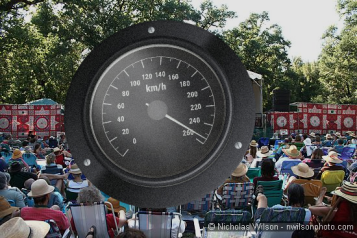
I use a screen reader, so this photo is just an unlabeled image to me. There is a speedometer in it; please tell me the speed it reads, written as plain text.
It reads 255 km/h
